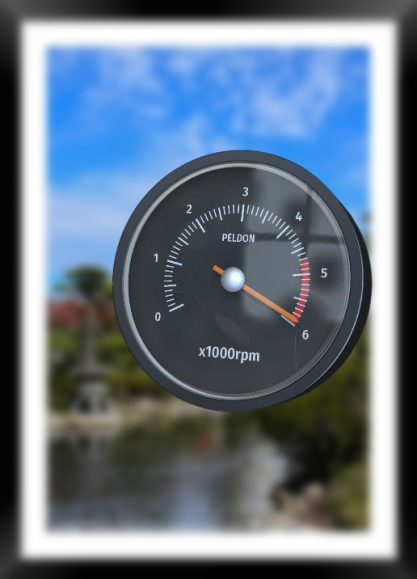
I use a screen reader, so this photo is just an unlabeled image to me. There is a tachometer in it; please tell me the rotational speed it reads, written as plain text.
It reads 5900 rpm
